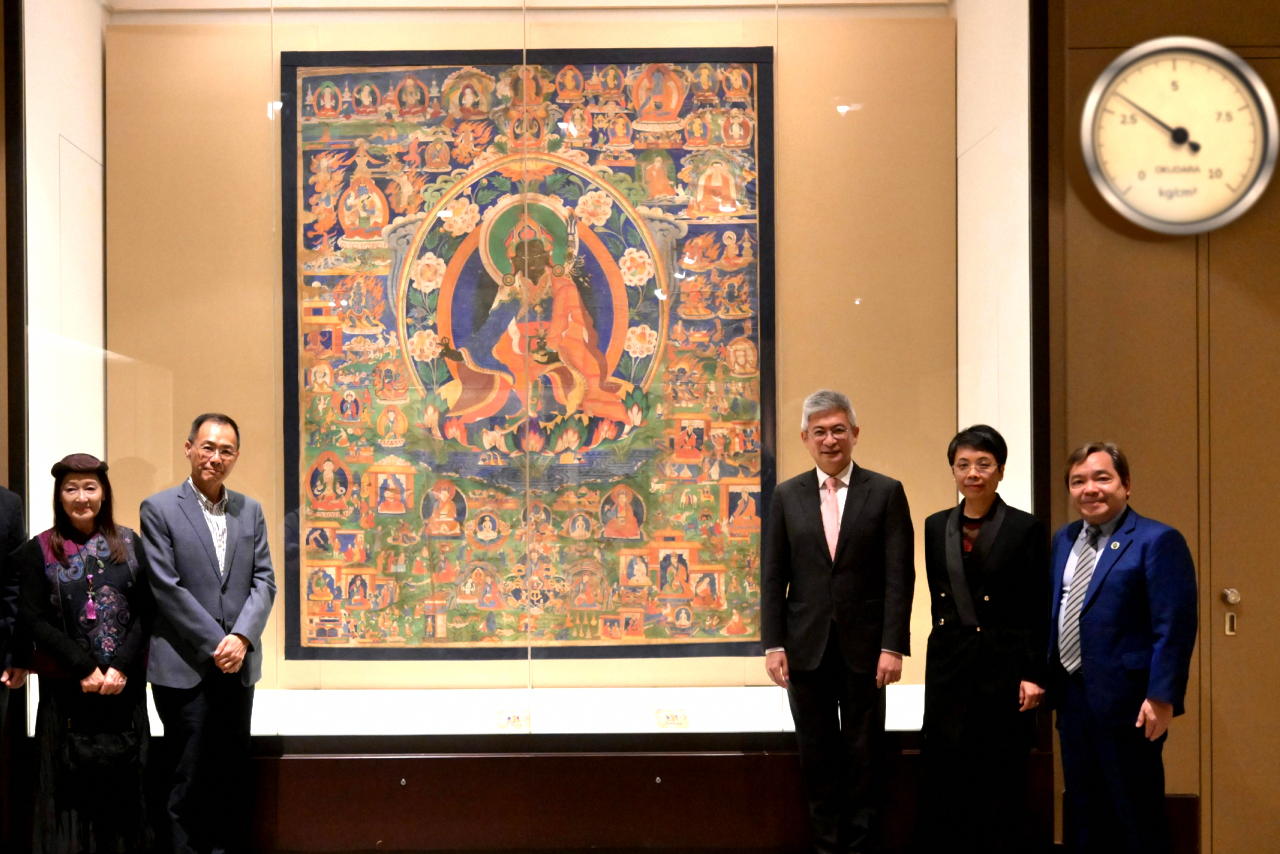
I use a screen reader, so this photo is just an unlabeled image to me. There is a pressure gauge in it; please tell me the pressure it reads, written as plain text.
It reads 3 kg/cm²
